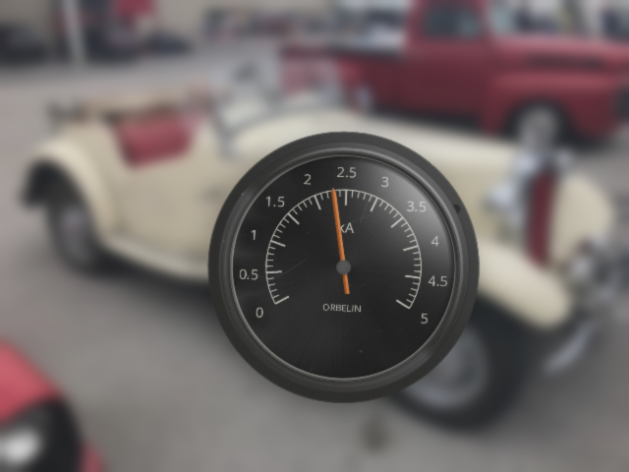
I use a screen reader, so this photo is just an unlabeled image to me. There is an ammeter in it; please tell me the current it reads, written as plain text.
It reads 2.3 kA
